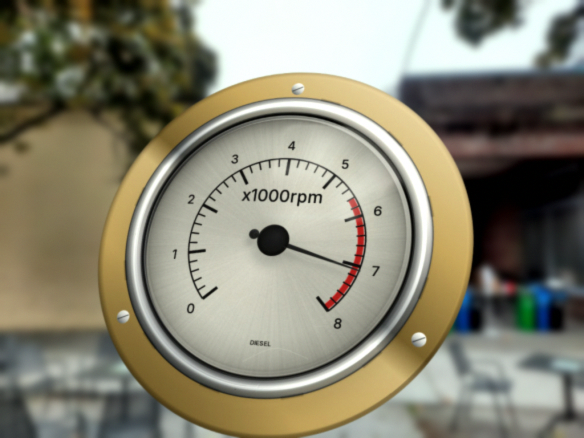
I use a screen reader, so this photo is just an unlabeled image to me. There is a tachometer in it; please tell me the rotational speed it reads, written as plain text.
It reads 7100 rpm
